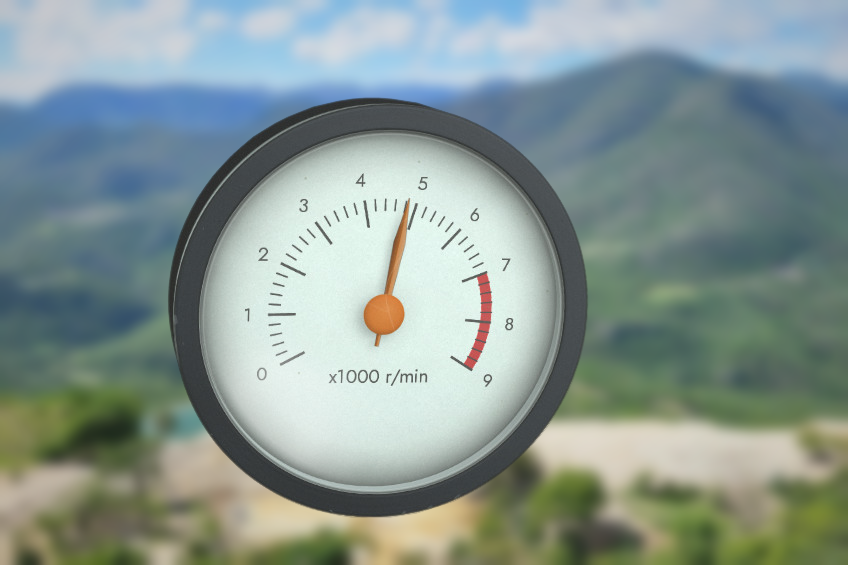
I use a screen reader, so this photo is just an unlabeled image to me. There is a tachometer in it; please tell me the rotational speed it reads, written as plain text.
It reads 4800 rpm
